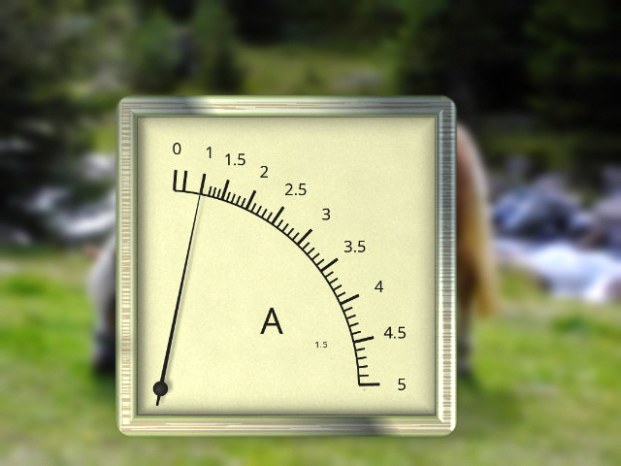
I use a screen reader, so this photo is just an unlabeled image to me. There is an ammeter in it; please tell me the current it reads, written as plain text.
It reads 1 A
